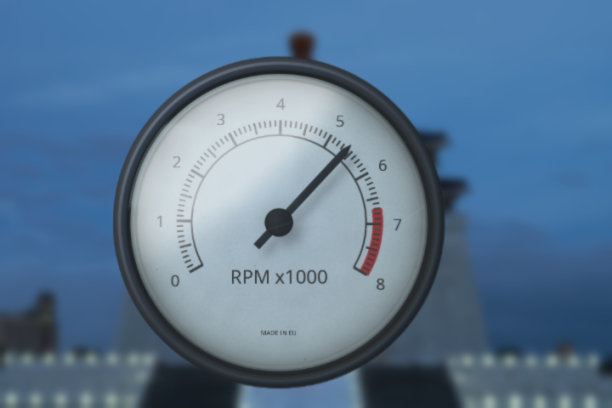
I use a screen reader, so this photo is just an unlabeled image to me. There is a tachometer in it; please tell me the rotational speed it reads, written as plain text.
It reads 5400 rpm
